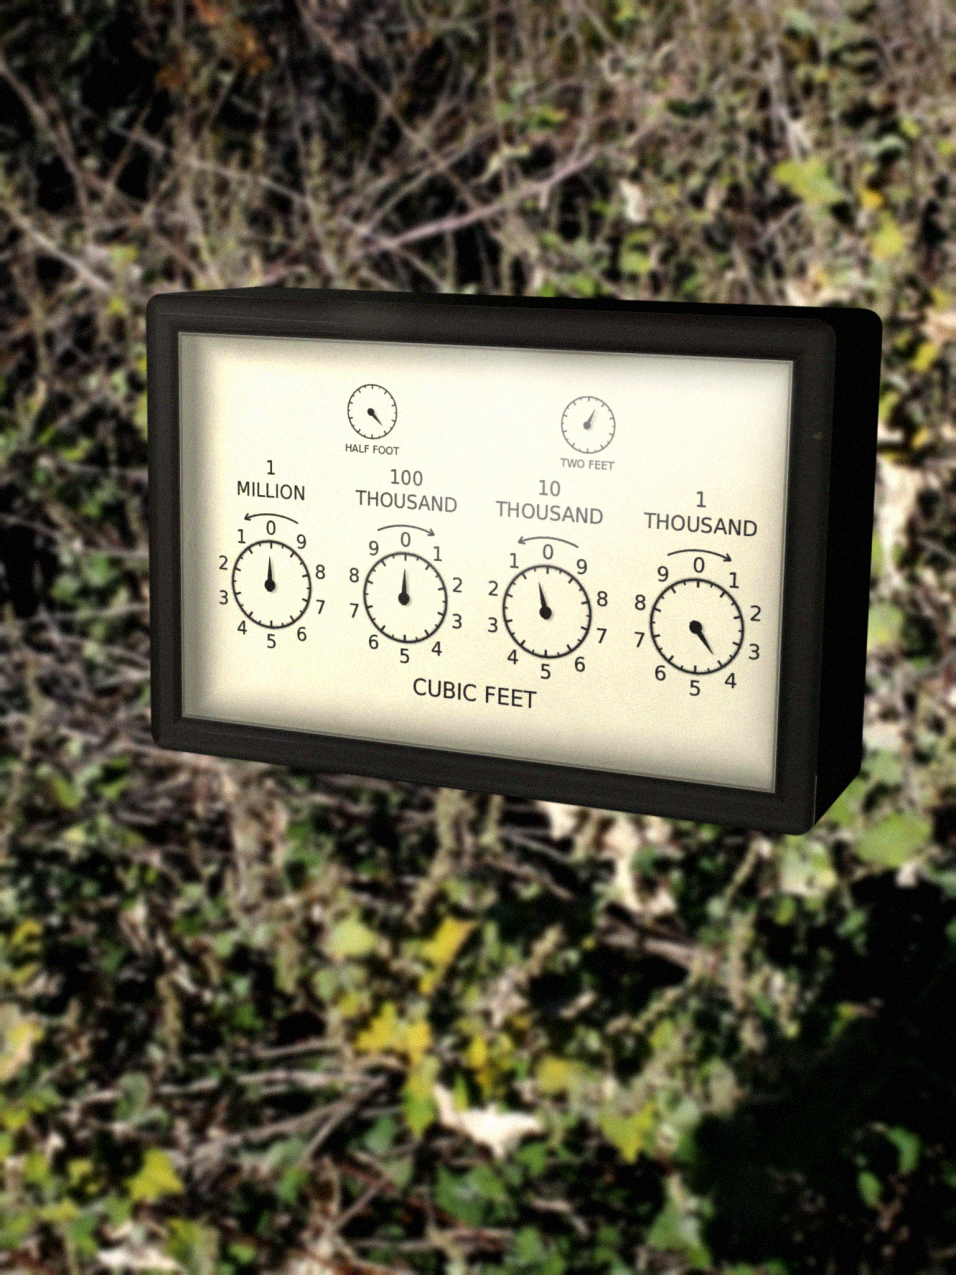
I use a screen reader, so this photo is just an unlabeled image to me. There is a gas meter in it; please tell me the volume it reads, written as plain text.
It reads 400 ft³
